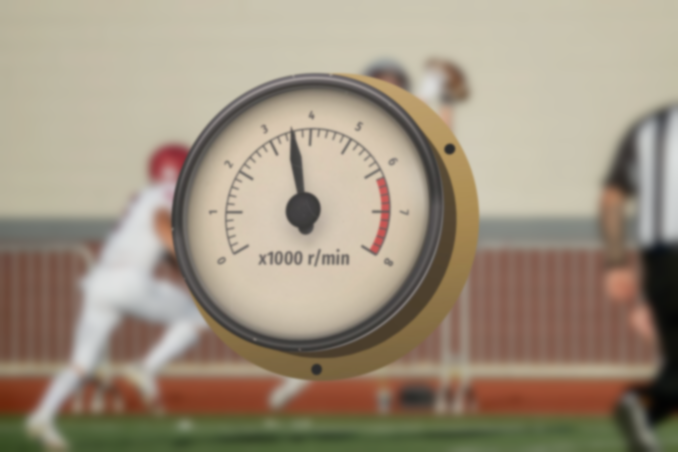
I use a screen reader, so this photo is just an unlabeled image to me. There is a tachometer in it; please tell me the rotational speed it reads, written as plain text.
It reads 3600 rpm
